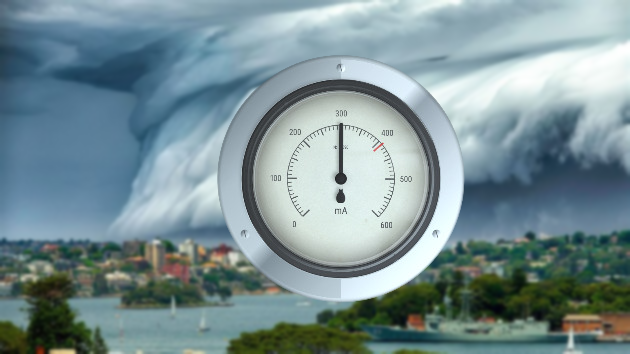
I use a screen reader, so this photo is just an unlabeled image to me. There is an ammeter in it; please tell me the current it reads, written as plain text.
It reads 300 mA
